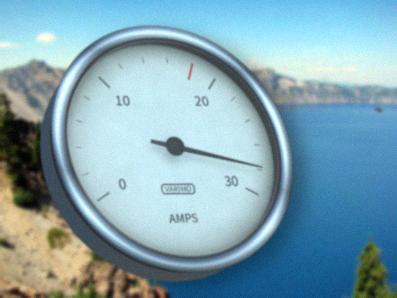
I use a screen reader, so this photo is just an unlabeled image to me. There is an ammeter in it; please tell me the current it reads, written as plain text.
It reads 28 A
